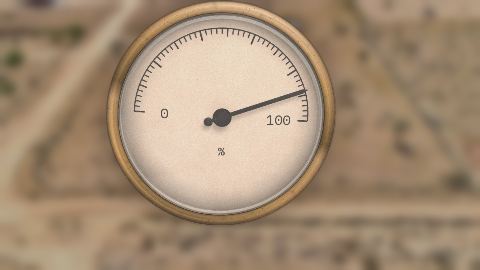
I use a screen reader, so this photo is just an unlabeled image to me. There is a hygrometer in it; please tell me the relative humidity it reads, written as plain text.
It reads 88 %
